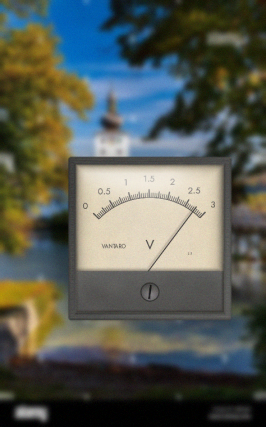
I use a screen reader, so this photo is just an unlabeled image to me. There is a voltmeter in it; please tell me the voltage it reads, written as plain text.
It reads 2.75 V
